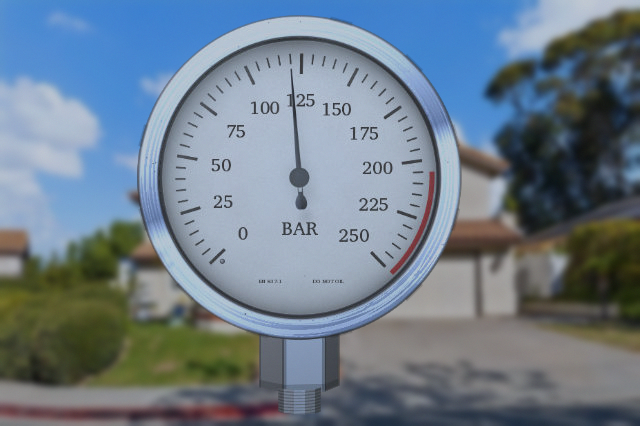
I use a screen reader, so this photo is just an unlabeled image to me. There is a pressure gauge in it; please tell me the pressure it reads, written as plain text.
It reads 120 bar
